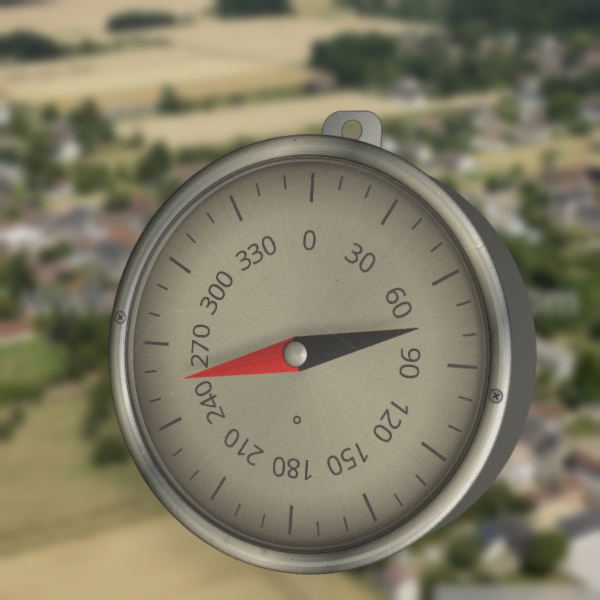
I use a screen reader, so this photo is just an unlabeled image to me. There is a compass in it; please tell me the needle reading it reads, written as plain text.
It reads 255 °
